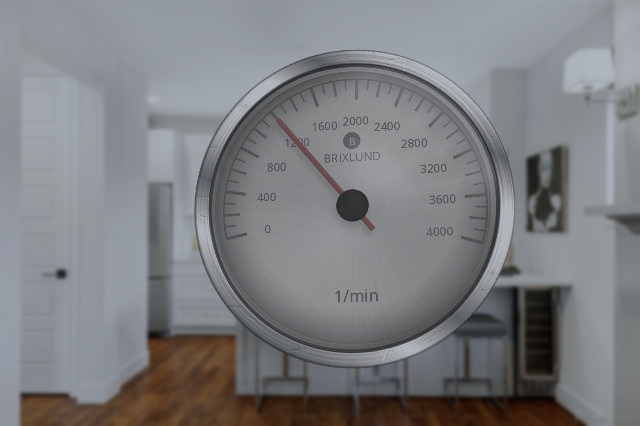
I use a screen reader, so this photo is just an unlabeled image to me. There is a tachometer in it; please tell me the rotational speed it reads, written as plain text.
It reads 1200 rpm
